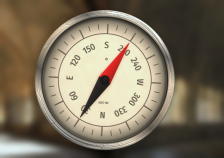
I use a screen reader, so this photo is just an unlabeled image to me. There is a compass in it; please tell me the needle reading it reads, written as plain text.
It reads 210 °
